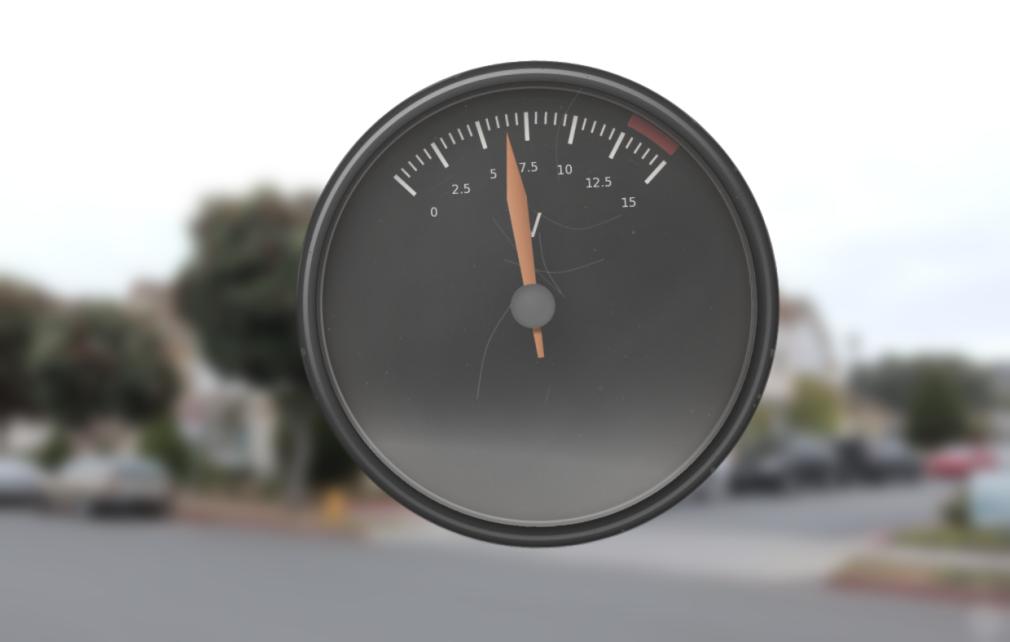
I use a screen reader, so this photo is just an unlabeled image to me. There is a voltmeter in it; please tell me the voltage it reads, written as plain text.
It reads 6.5 V
